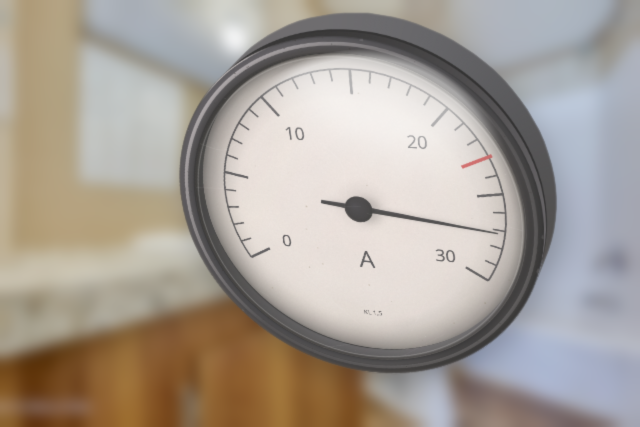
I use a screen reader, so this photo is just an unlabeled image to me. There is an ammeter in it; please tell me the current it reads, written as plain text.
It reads 27 A
